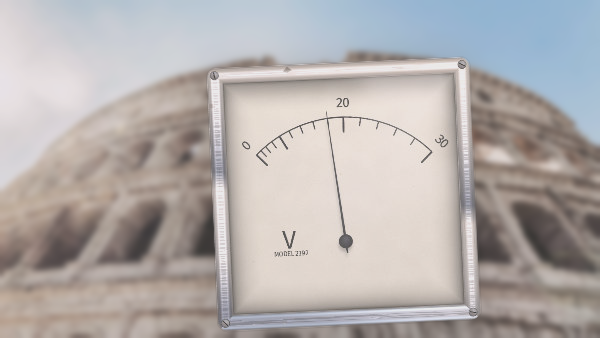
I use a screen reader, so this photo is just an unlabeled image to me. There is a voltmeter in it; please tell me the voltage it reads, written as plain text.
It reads 18 V
